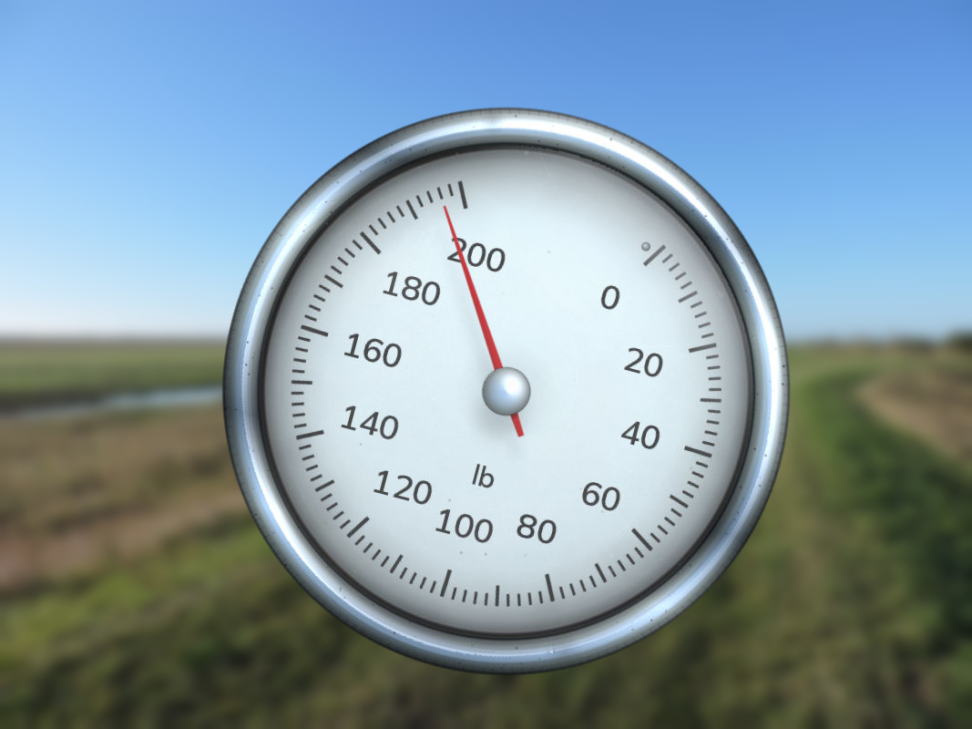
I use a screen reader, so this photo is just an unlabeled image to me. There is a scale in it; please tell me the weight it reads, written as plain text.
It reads 196 lb
